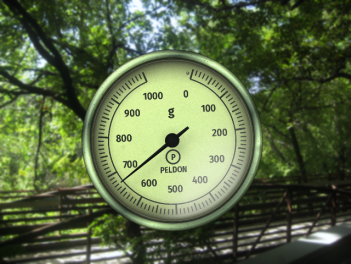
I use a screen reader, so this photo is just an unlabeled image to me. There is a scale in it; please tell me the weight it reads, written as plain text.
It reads 670 g
